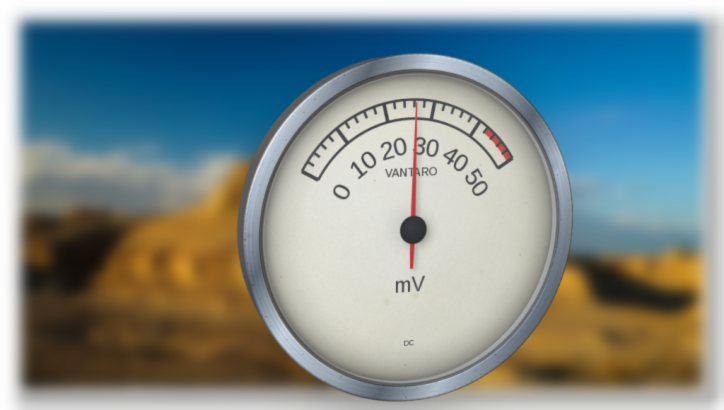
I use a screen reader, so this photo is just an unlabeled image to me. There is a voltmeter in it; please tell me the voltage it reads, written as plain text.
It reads 26 mV
